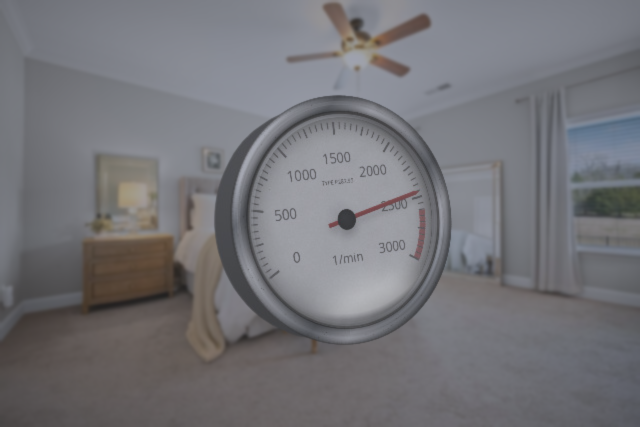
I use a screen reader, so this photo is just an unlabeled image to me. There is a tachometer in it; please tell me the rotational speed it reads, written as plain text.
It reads 2450 rpm
